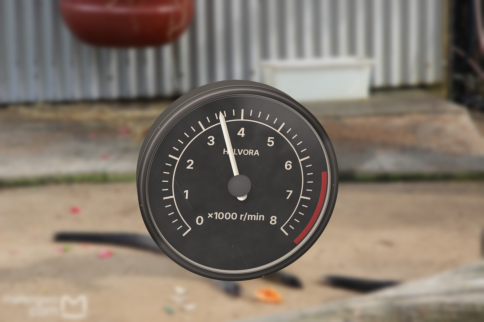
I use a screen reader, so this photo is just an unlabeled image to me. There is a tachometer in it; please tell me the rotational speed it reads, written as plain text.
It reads 3500 rpm
